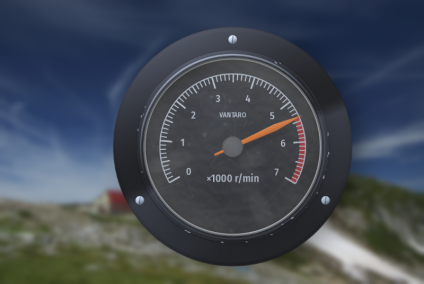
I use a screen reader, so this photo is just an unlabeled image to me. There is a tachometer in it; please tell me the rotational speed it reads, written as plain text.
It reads 5400 rpm
